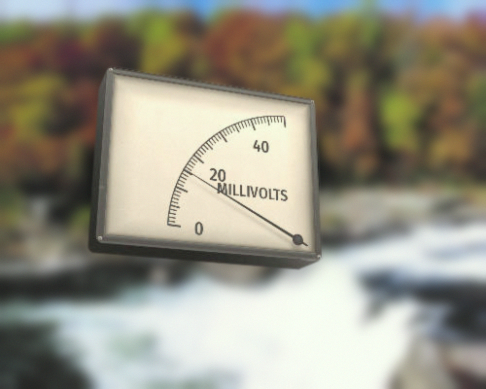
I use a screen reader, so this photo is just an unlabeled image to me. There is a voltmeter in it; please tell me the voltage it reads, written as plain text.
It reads 15 mV
